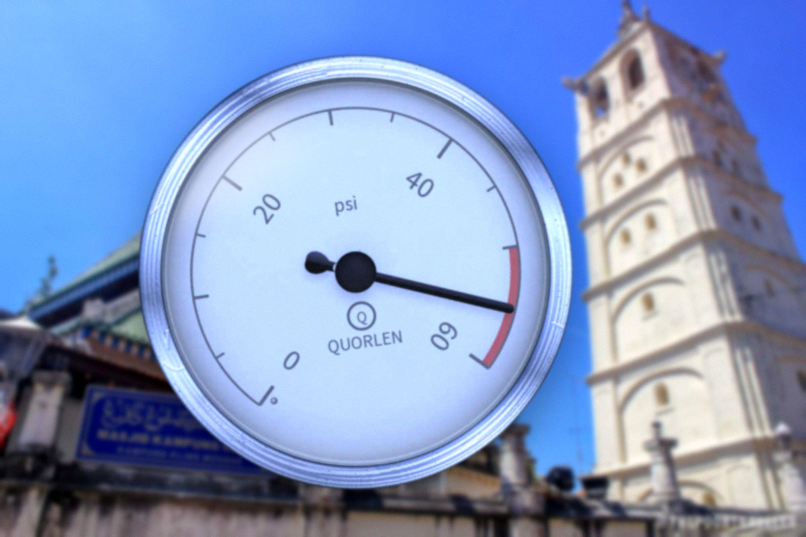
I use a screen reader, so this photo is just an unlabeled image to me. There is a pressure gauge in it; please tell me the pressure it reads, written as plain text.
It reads 55 psi
